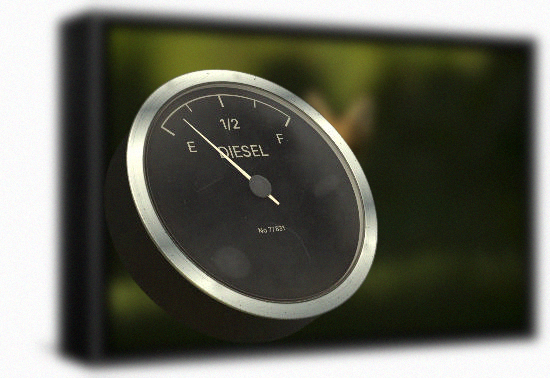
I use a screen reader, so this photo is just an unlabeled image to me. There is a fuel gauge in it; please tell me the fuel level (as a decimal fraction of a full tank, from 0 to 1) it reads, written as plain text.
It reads 0.125
